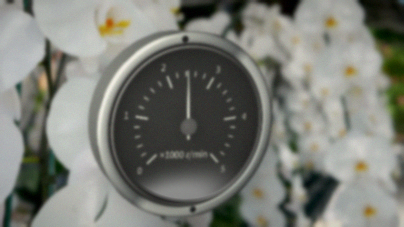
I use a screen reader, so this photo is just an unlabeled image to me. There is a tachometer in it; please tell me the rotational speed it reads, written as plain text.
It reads 2400 rpm
